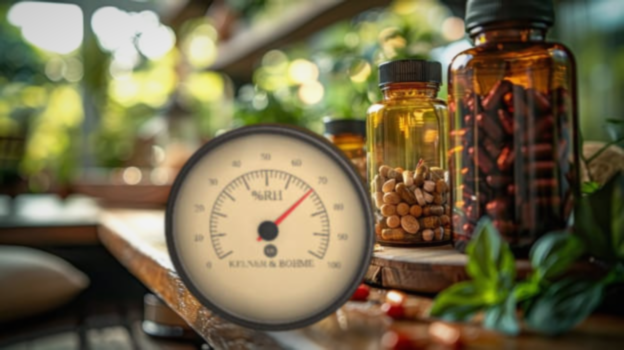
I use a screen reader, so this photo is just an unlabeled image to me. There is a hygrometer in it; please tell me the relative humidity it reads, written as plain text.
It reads 70 %
